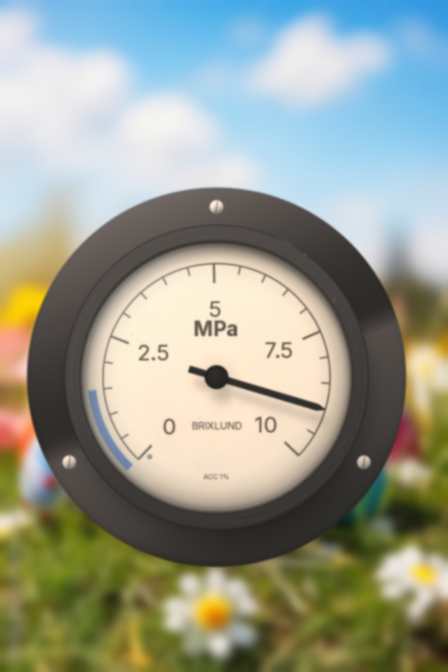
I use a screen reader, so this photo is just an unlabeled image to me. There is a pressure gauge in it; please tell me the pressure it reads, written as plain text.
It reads 9 MPa
